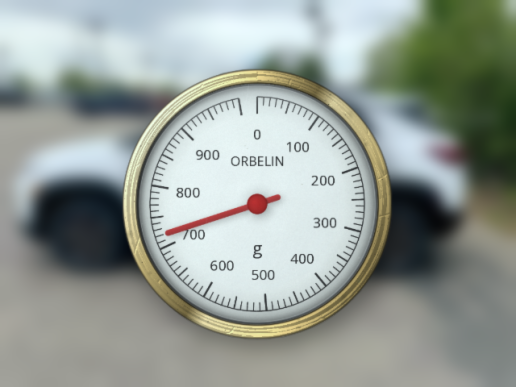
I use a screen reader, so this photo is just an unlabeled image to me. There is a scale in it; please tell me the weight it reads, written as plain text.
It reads 720 g
